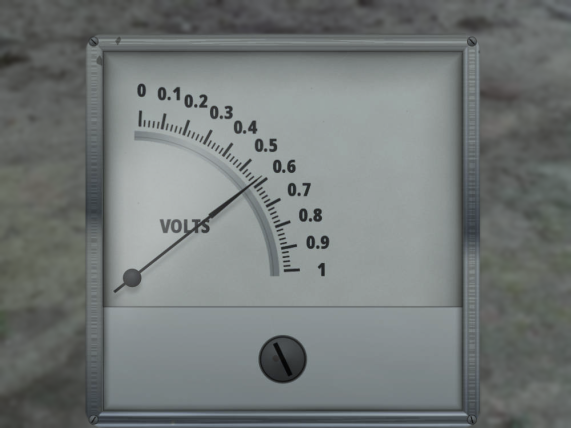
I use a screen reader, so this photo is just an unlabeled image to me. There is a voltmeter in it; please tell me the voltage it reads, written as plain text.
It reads 0.58 V
